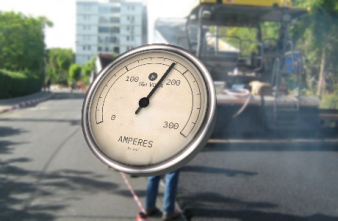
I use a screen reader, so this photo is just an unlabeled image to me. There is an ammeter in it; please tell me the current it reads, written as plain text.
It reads 180 A
